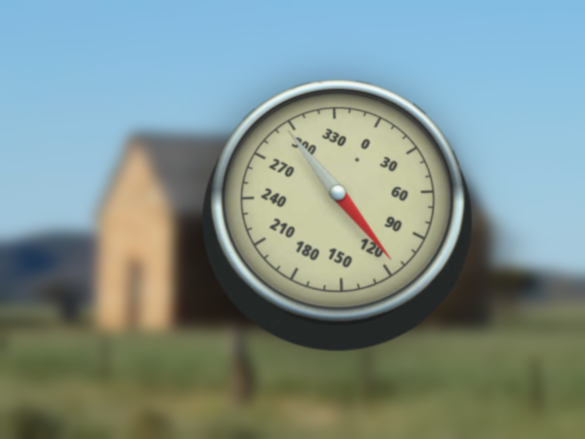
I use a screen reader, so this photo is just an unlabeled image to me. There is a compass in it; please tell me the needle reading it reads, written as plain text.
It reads 115 °
